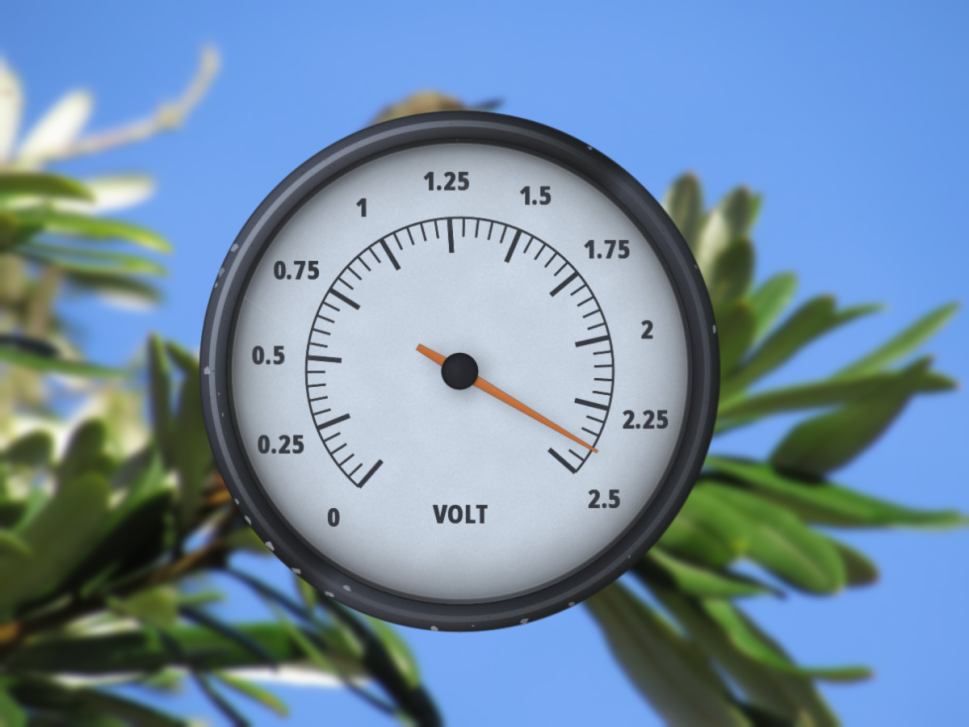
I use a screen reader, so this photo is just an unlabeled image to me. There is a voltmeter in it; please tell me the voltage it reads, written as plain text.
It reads 2.4 V
